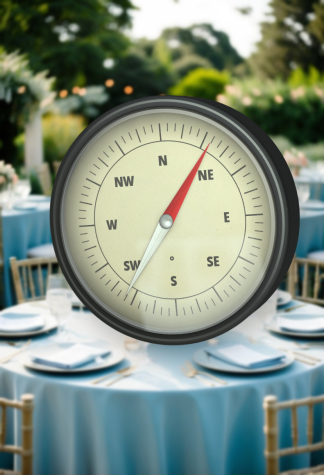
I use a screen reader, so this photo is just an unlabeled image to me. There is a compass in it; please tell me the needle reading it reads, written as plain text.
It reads 35 °
